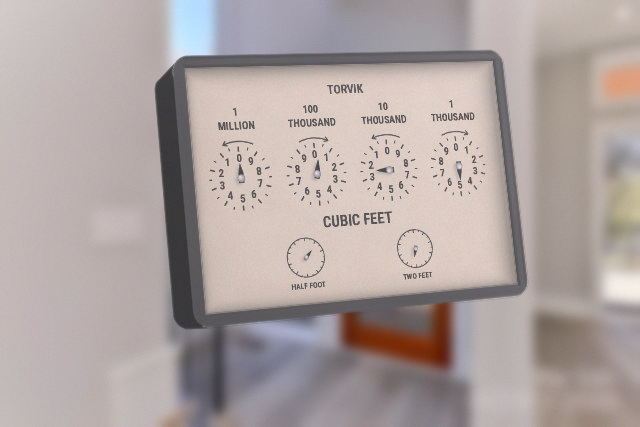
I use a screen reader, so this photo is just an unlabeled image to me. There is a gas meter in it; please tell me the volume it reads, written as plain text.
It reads 2500 ft³
